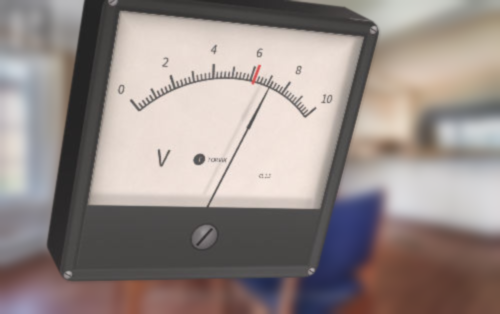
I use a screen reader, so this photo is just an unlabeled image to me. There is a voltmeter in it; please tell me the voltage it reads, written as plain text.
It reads 7 V
